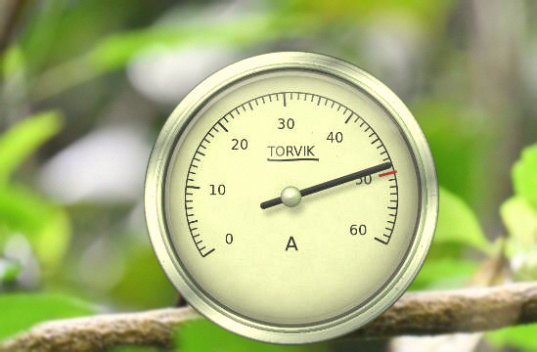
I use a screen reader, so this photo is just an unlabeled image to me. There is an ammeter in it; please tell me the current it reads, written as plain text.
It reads 49 A
